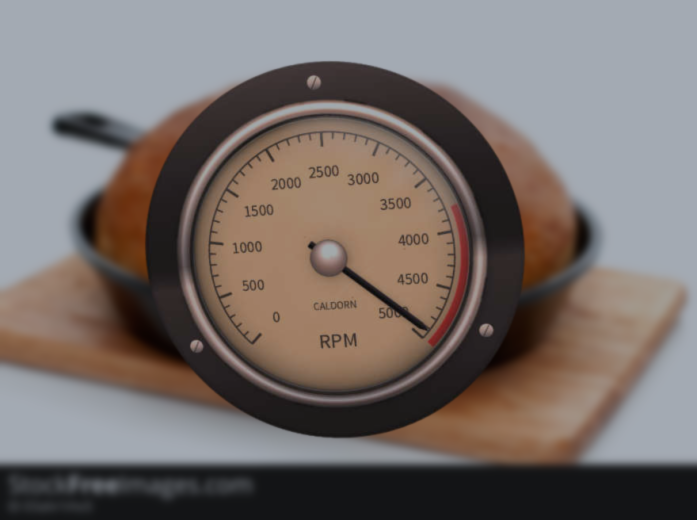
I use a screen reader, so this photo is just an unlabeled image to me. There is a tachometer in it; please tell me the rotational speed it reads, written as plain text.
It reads 4900 rpm
